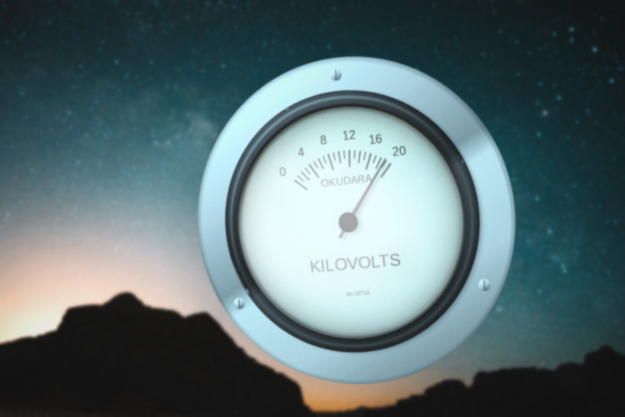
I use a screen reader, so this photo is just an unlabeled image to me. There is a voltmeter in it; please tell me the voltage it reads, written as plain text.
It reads 19 kV
